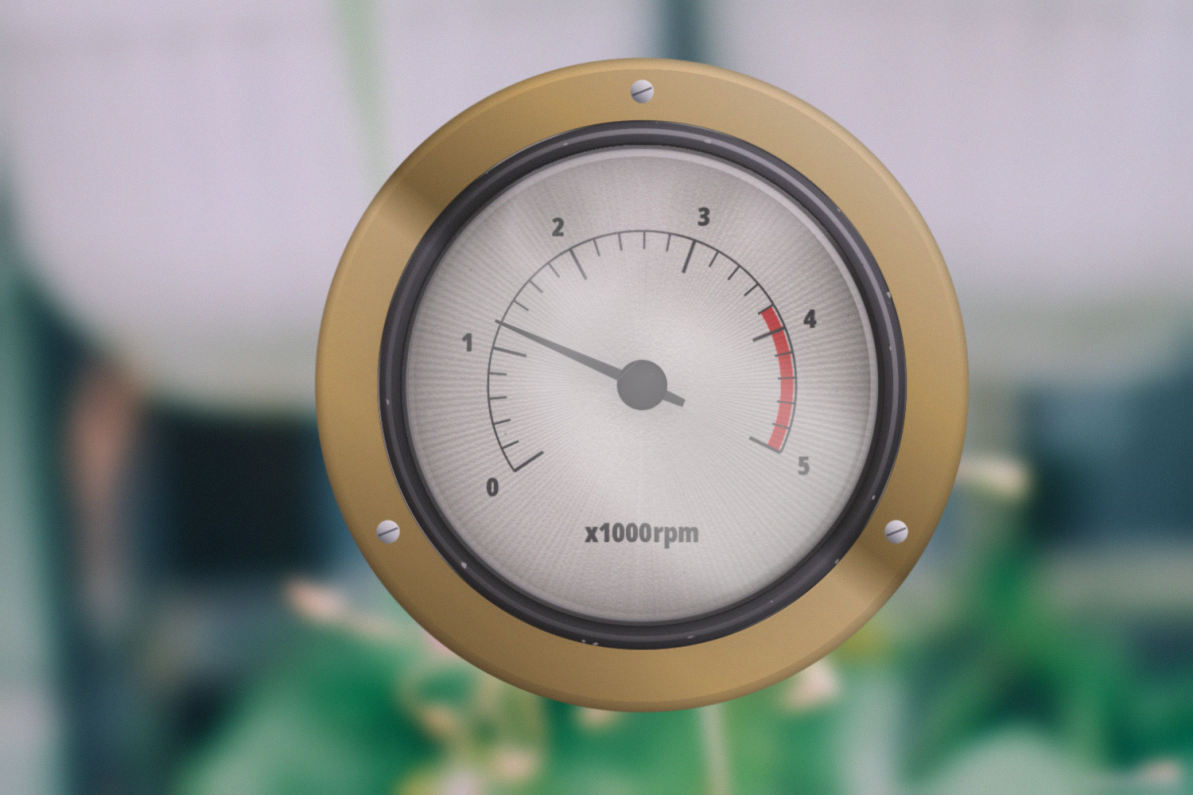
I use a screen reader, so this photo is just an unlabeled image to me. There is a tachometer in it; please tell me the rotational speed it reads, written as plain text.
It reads 1200 rpm
